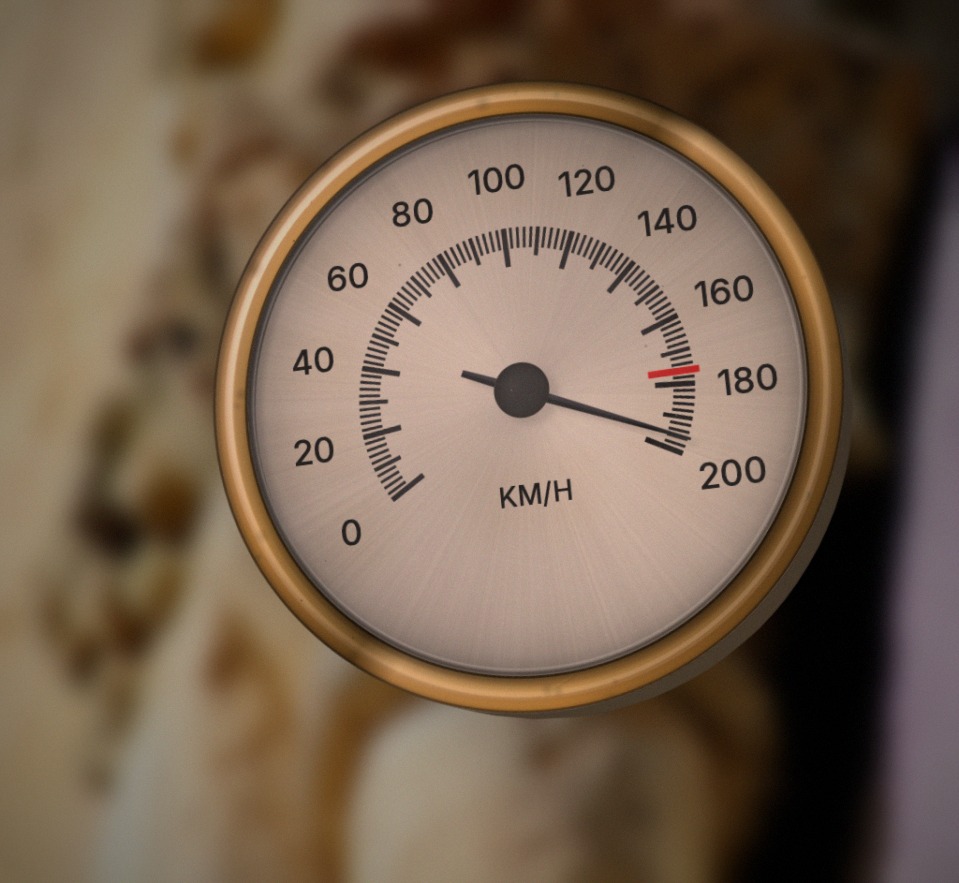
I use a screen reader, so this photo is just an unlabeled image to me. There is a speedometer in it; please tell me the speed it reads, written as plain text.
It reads 196 km/h
